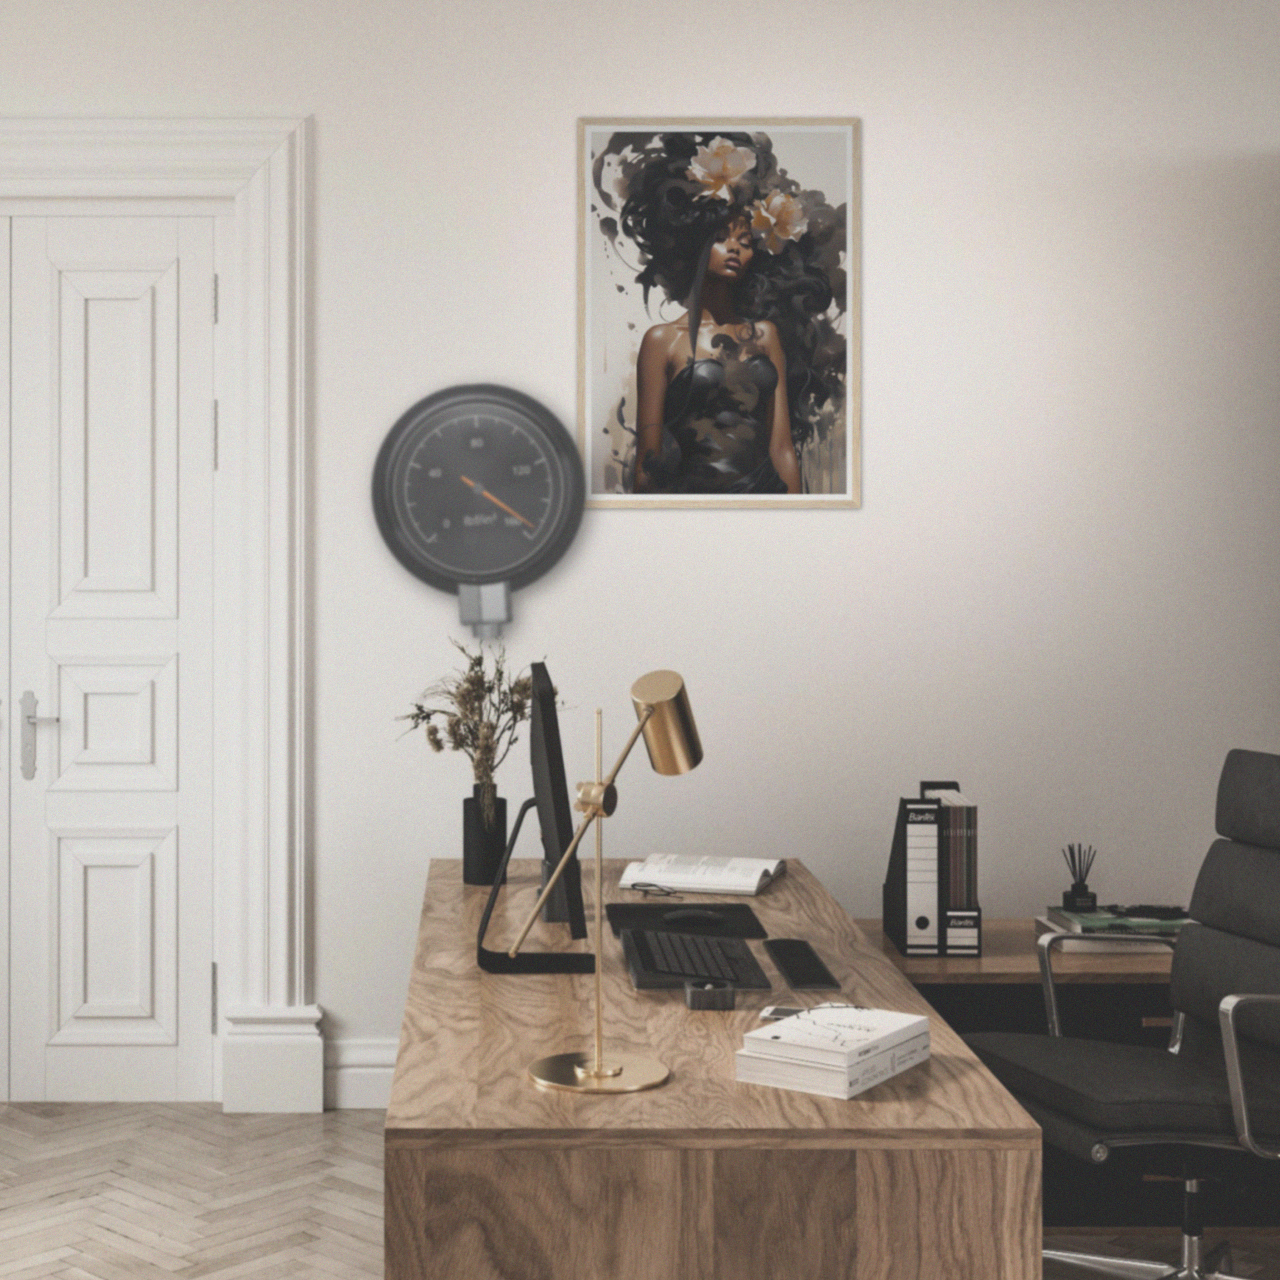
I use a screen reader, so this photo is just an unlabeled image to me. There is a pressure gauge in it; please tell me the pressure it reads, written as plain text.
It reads 155 psi
